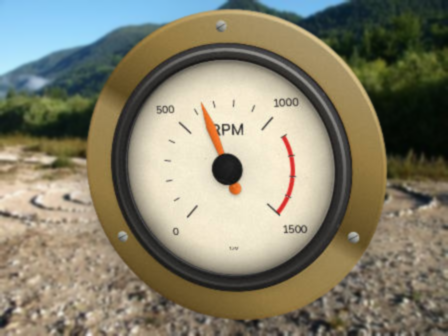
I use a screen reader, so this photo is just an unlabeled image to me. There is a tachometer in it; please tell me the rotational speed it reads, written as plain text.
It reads 650 rpm
